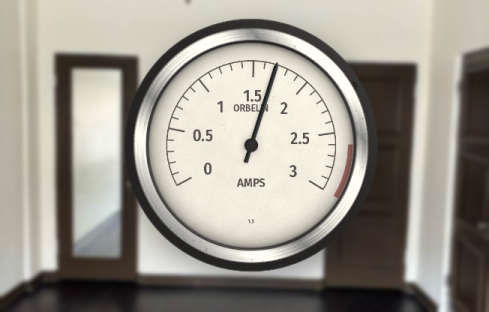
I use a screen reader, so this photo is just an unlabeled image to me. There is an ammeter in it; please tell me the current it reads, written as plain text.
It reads 1.7 A
